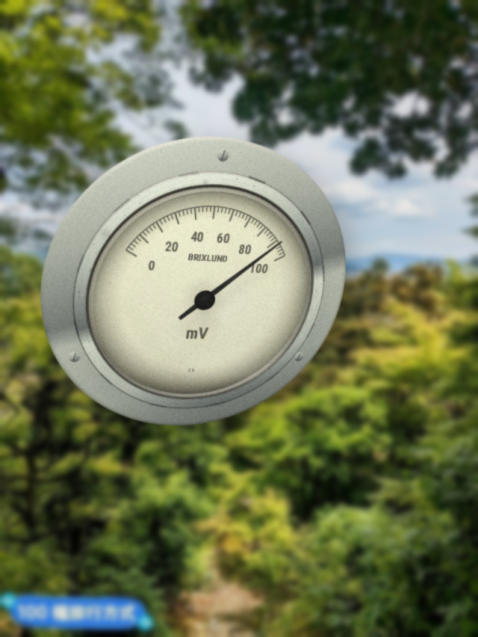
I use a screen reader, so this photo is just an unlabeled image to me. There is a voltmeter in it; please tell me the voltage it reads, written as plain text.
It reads 90 mV
